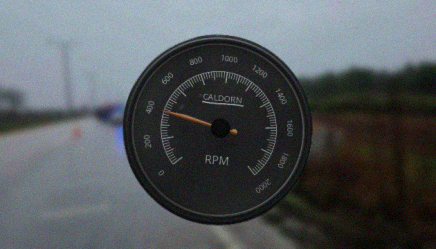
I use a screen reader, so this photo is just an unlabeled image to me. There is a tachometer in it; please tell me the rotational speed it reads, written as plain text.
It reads 400 rpm
